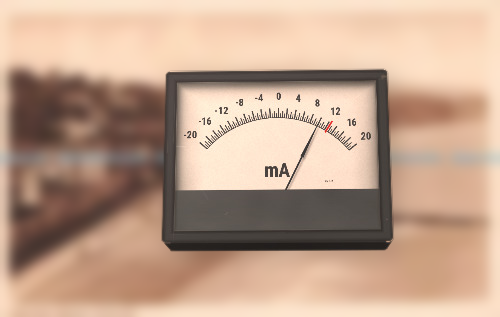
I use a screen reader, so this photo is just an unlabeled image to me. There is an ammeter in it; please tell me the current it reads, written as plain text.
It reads 10 mA
